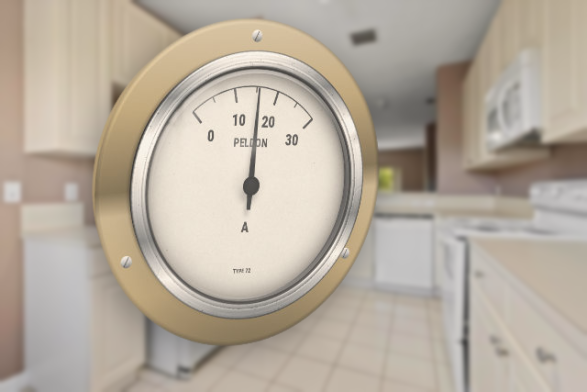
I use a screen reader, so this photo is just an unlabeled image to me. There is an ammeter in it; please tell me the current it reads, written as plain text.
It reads 15 A
